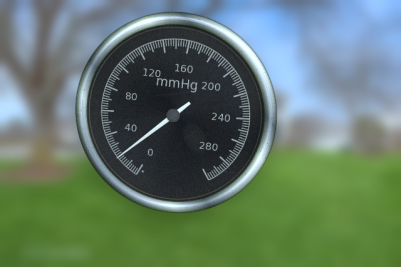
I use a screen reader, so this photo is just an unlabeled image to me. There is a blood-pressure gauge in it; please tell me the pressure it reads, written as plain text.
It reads 20 mmHg
